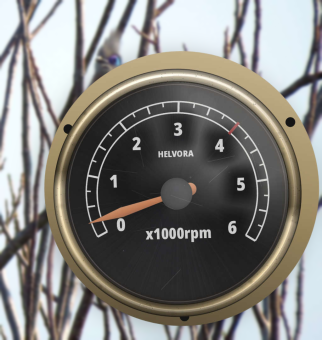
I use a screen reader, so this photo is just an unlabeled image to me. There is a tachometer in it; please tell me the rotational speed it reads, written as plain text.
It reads 250 rpm
